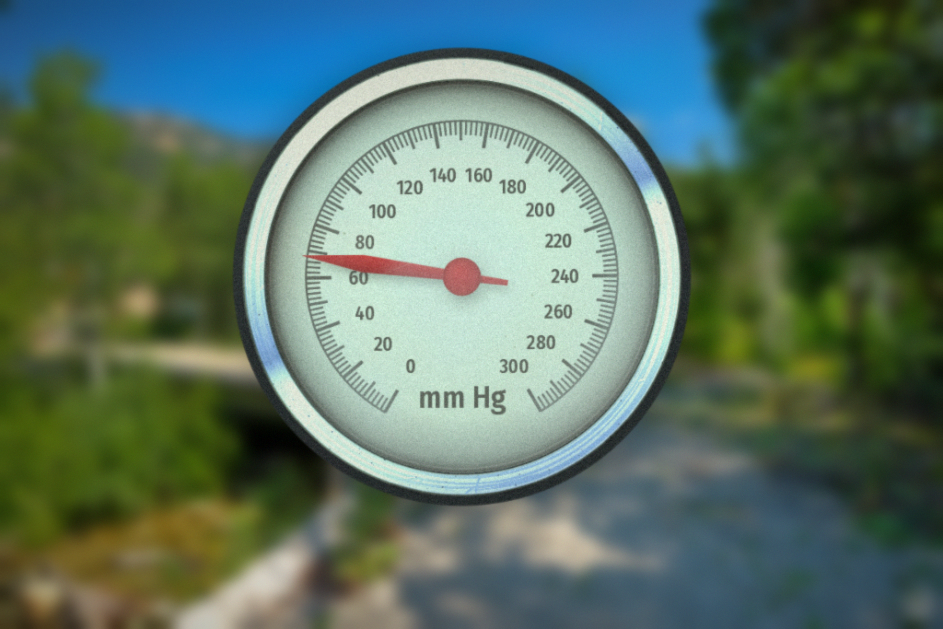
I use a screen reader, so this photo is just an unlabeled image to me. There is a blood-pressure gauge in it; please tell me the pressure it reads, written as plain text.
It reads 68 mmHg
